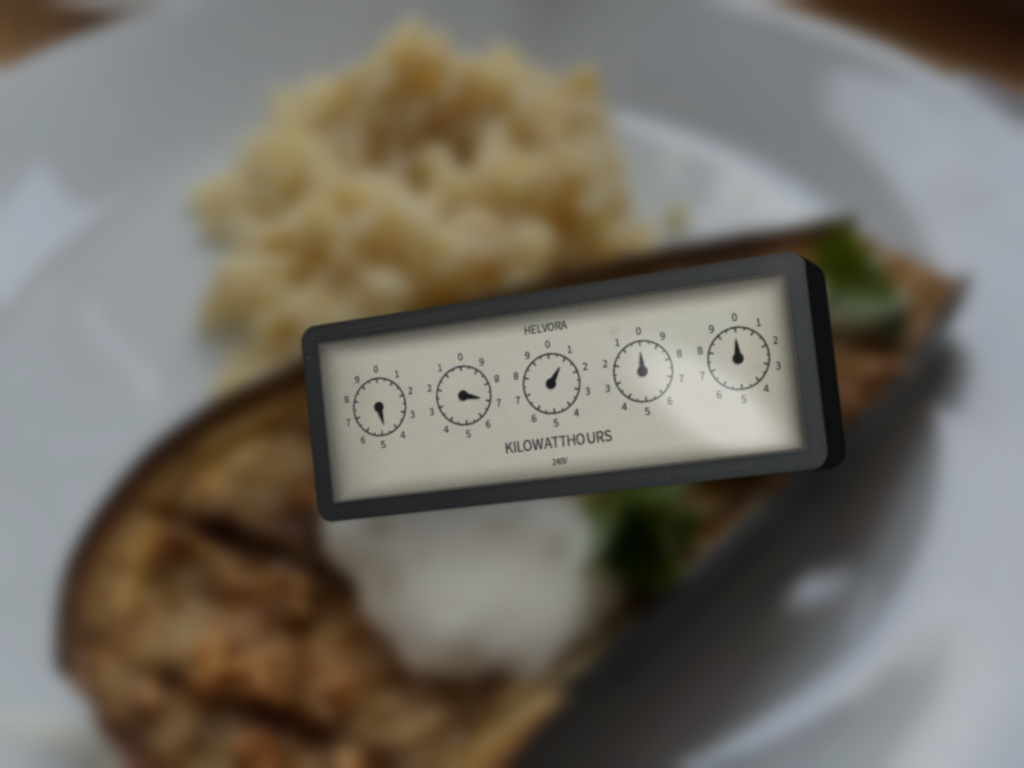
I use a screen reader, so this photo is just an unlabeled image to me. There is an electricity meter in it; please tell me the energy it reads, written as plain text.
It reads 47100 kWh
